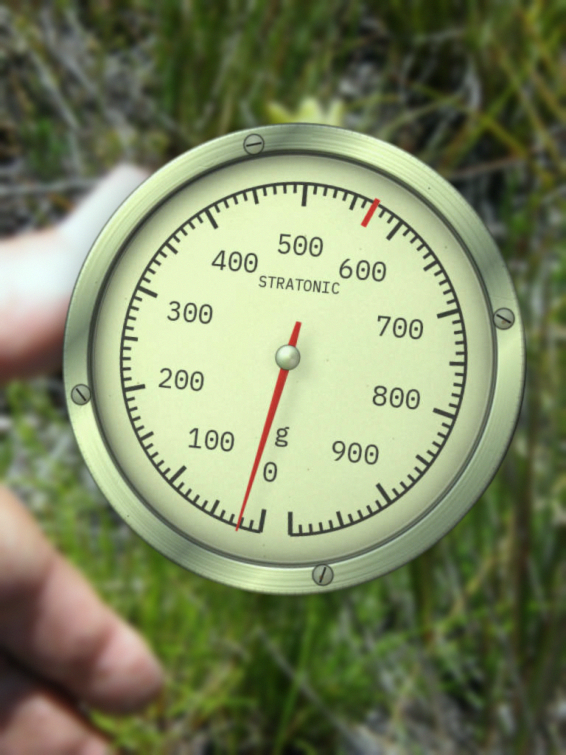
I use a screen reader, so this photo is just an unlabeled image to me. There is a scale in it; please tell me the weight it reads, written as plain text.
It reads 20 g
